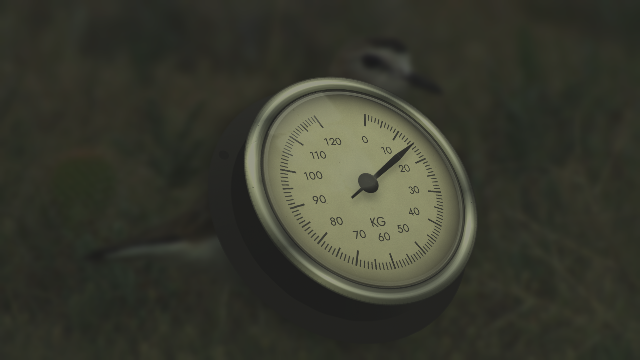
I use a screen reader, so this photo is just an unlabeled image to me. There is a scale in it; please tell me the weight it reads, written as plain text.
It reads 15 kg
